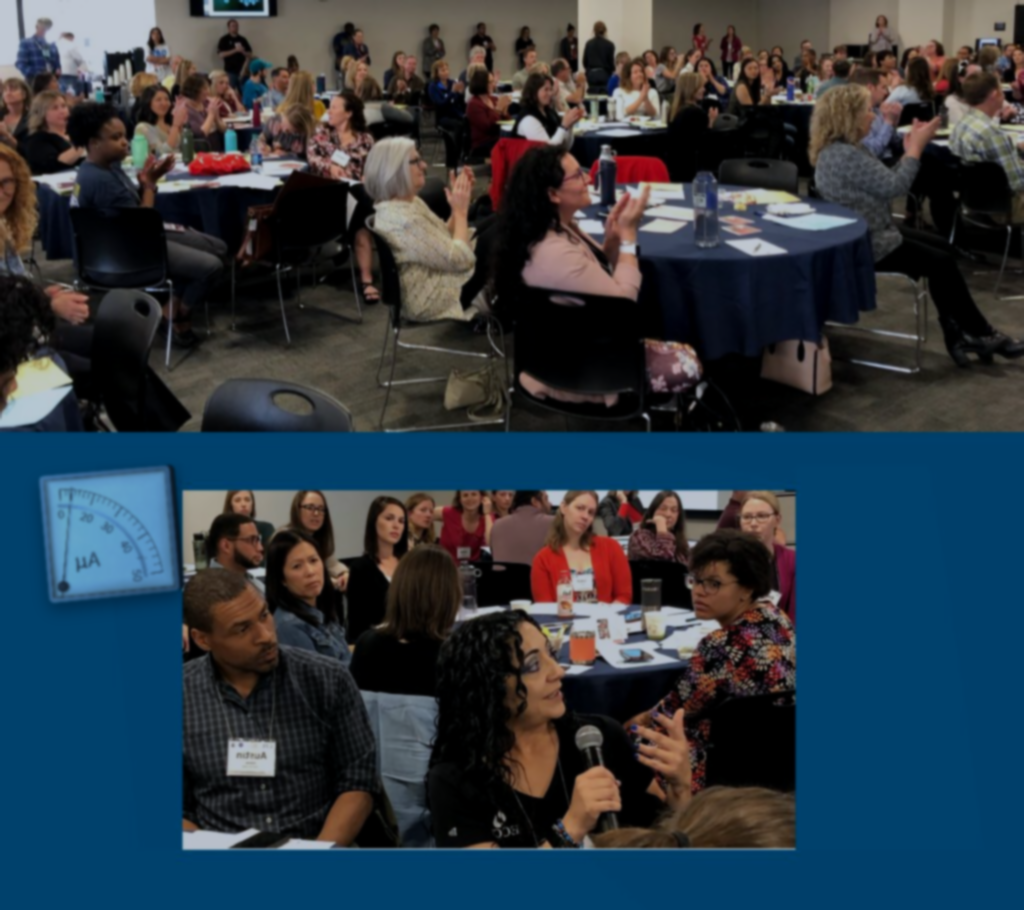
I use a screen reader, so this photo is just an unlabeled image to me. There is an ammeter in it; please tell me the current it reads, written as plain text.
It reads 10 µA
